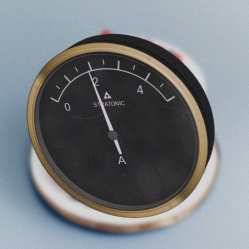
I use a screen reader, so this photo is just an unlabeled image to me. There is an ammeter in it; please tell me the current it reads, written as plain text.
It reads 2 A
